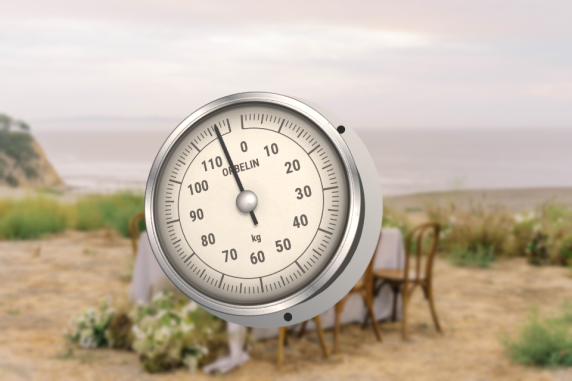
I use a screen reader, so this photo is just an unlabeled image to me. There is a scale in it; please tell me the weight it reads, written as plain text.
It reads 117 kg
